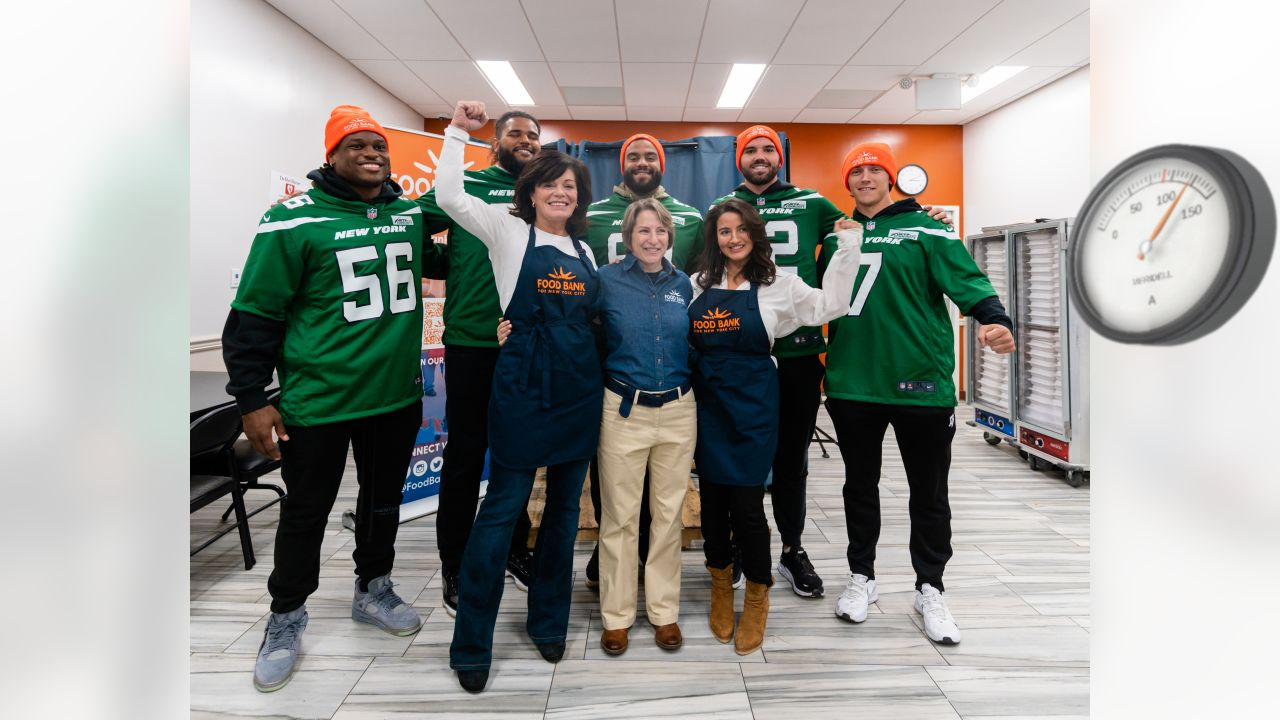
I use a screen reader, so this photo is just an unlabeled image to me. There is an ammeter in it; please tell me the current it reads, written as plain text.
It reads 125 A
